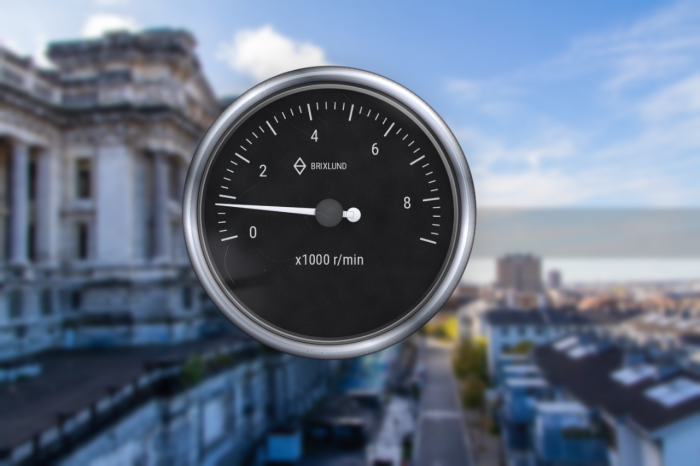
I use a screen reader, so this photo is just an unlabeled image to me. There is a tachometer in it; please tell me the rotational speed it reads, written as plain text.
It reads 800 rpm
